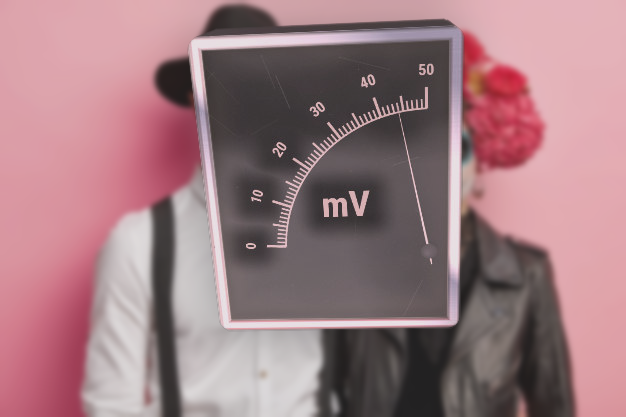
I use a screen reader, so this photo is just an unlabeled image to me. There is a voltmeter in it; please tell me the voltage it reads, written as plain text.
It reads 44 mV
